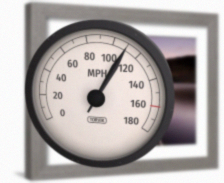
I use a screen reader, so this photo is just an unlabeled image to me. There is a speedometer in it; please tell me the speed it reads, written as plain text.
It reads 110 mph
